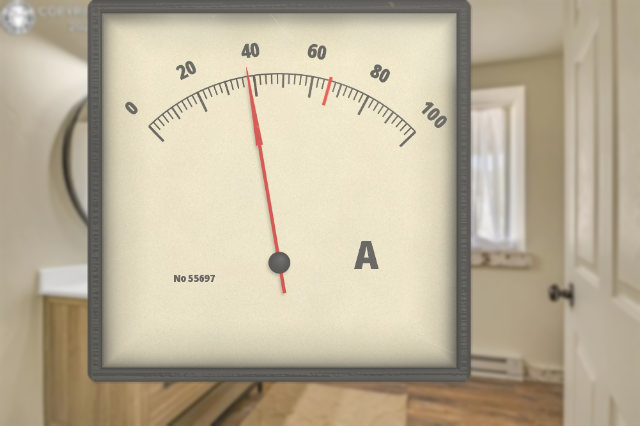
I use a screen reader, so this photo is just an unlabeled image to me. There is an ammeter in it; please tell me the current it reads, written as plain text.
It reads 38 A
